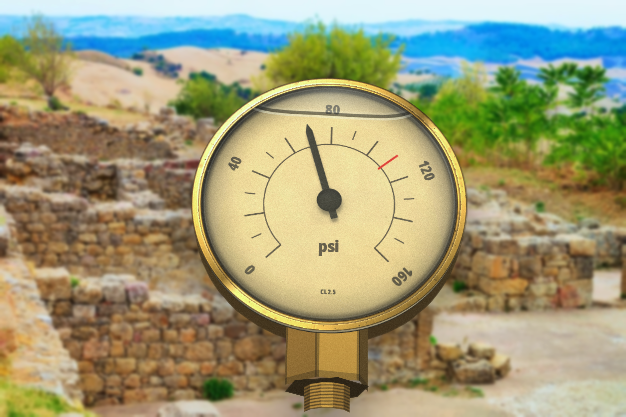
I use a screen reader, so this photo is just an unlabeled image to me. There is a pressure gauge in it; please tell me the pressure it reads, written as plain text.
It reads 70 psi
